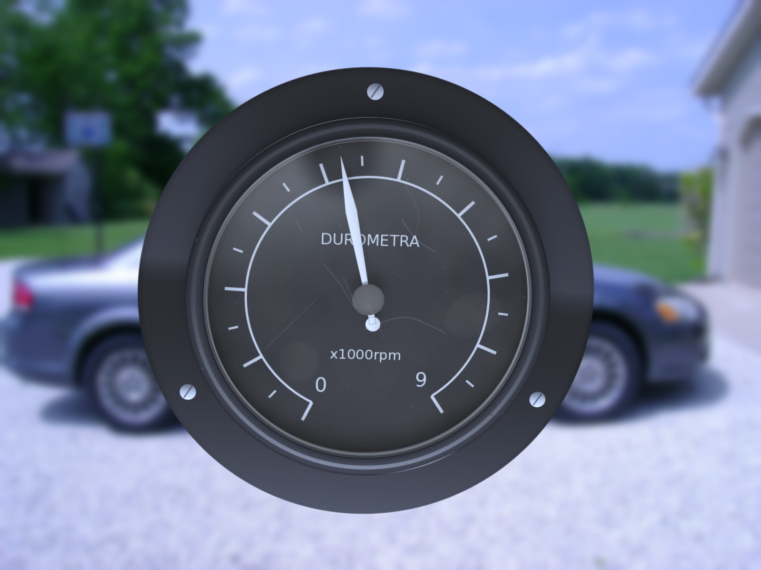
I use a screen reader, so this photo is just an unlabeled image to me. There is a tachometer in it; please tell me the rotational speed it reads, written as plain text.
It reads 4250 rpm
